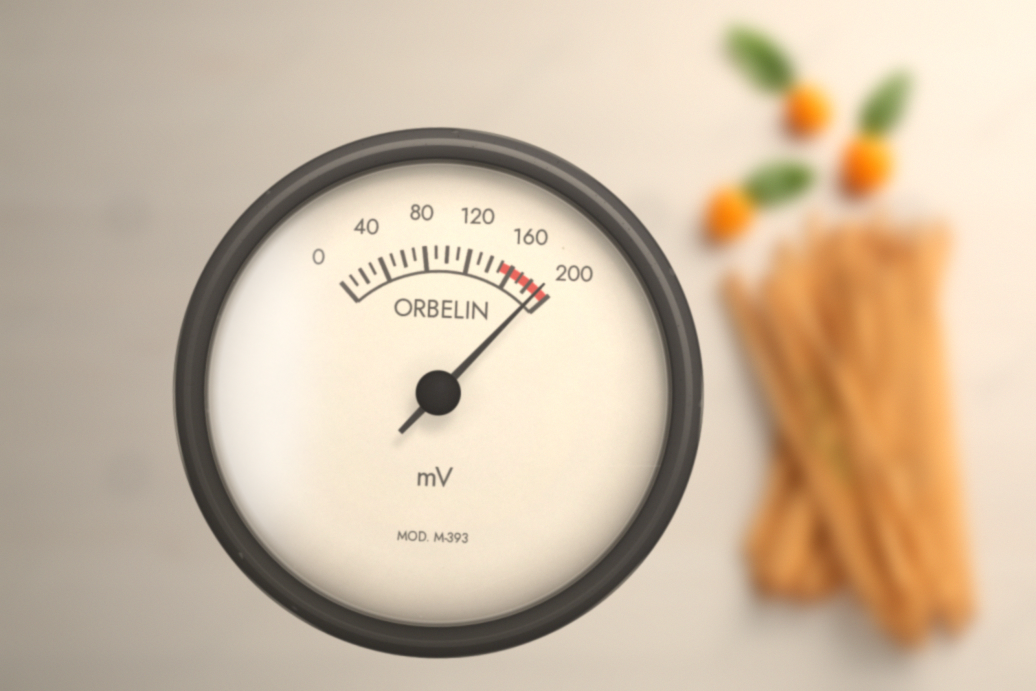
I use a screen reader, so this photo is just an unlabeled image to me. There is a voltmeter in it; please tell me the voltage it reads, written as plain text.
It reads 190 mV
